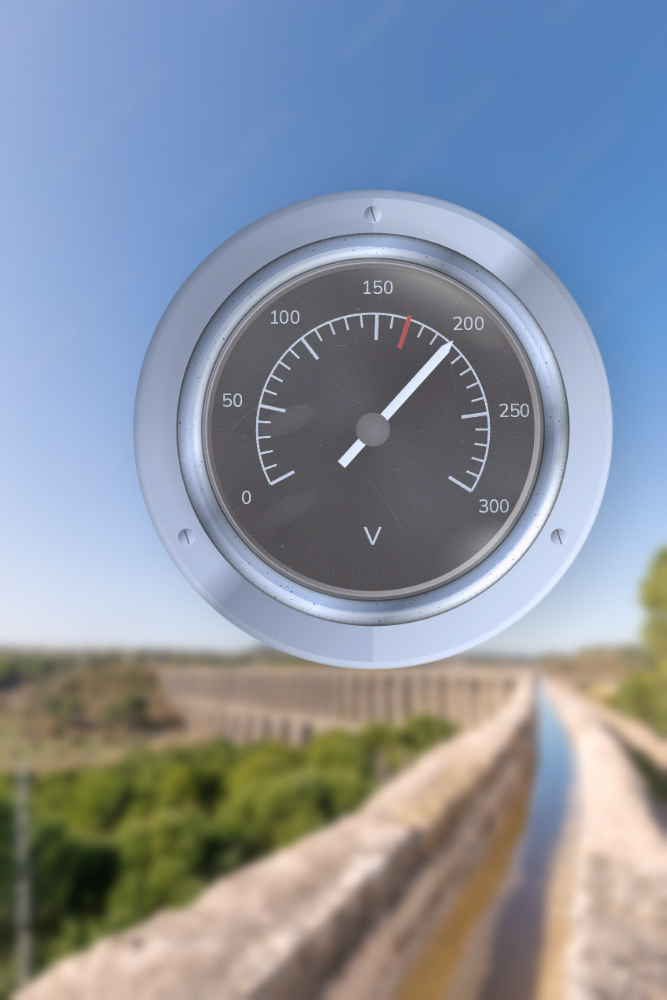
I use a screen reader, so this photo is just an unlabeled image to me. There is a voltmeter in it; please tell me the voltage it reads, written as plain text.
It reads 200 V
